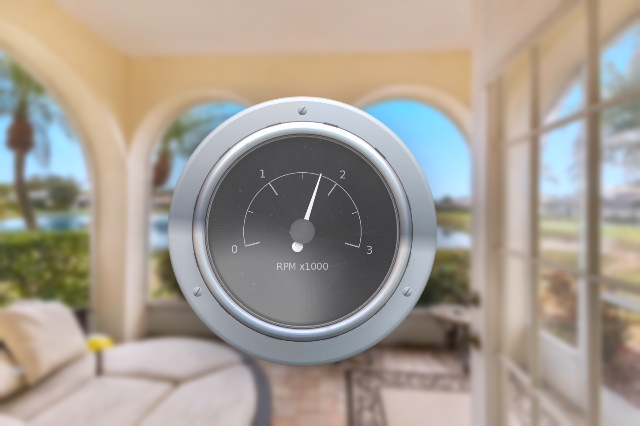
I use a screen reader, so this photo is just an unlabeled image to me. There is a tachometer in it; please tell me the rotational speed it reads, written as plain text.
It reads 1750 rpm
